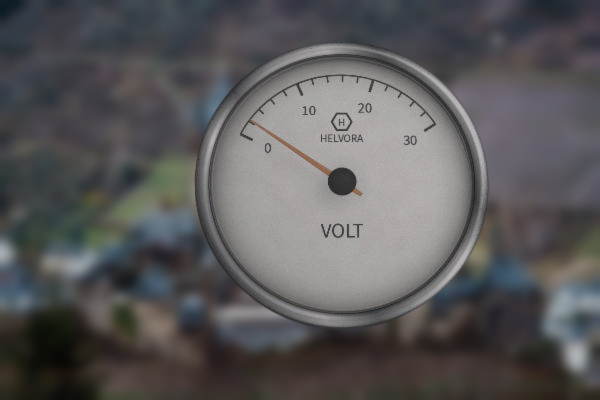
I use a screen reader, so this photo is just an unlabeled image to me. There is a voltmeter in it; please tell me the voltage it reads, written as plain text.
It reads 2 V
